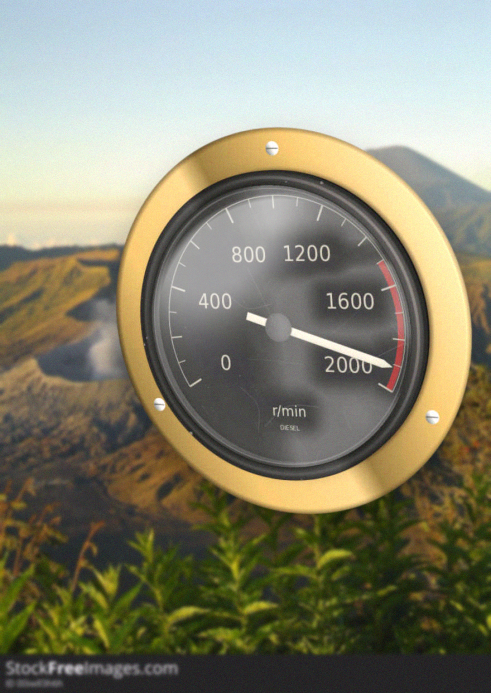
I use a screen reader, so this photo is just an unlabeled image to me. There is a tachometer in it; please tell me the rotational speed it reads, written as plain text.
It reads 1900 rpm
